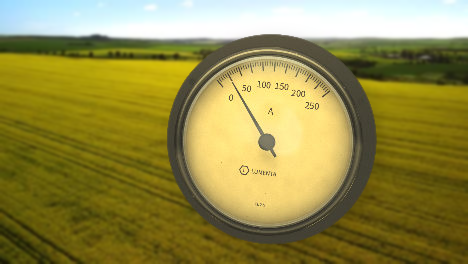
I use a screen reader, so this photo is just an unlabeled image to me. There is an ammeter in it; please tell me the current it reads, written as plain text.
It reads 25 A
